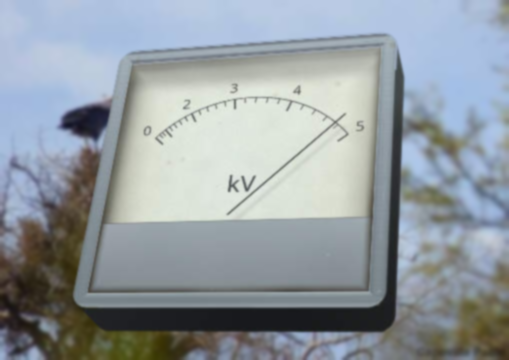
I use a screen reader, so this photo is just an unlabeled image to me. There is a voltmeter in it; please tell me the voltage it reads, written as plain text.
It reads 4.8 kV
